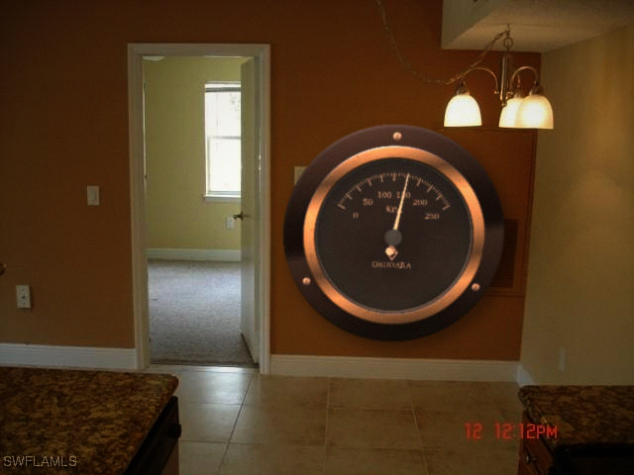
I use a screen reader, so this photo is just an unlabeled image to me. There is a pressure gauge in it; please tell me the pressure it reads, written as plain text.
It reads 150 kPa
